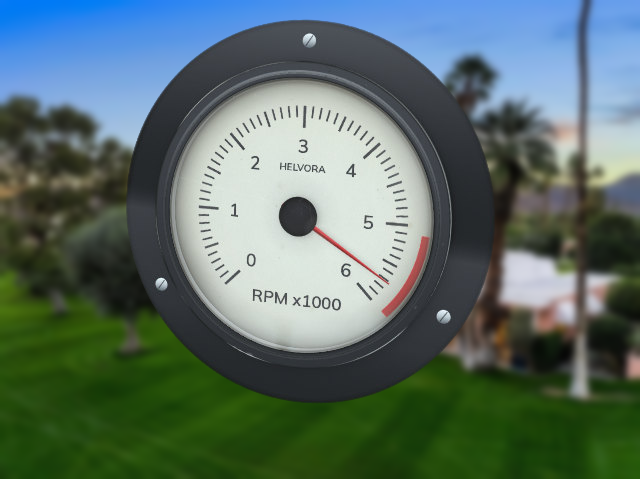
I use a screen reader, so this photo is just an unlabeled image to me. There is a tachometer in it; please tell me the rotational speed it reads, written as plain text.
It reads 5700 rpm
